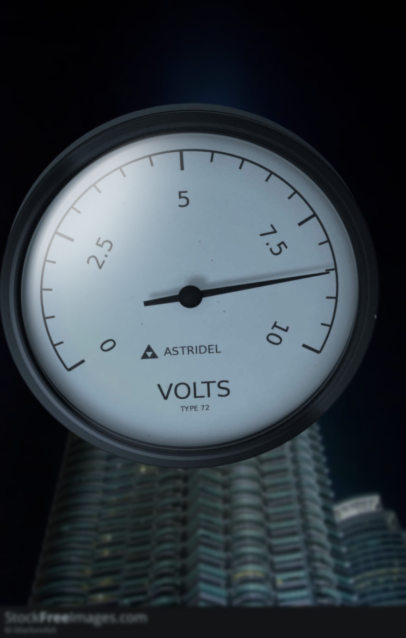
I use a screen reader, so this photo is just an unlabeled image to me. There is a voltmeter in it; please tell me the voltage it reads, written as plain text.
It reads 8.5 V
